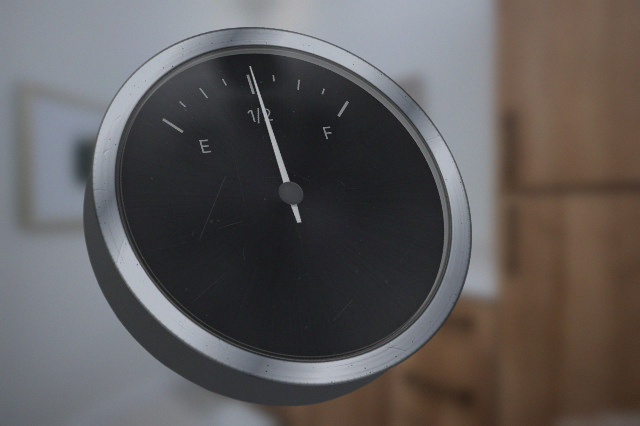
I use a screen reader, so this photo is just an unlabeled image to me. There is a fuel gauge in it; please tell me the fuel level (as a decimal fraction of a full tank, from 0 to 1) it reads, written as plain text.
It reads 0.5
